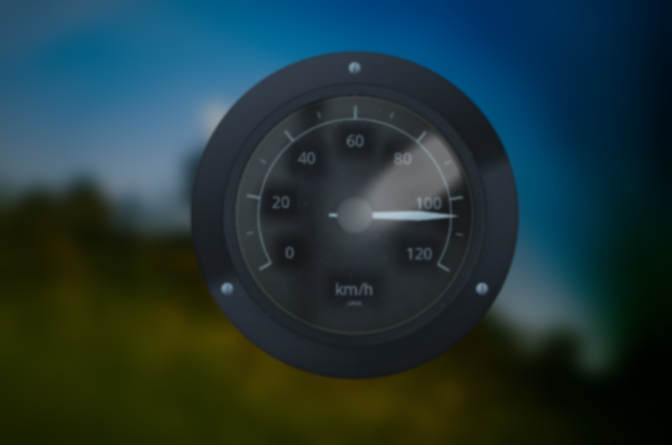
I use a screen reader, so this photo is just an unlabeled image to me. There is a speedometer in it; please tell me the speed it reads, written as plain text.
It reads 105 km/h
